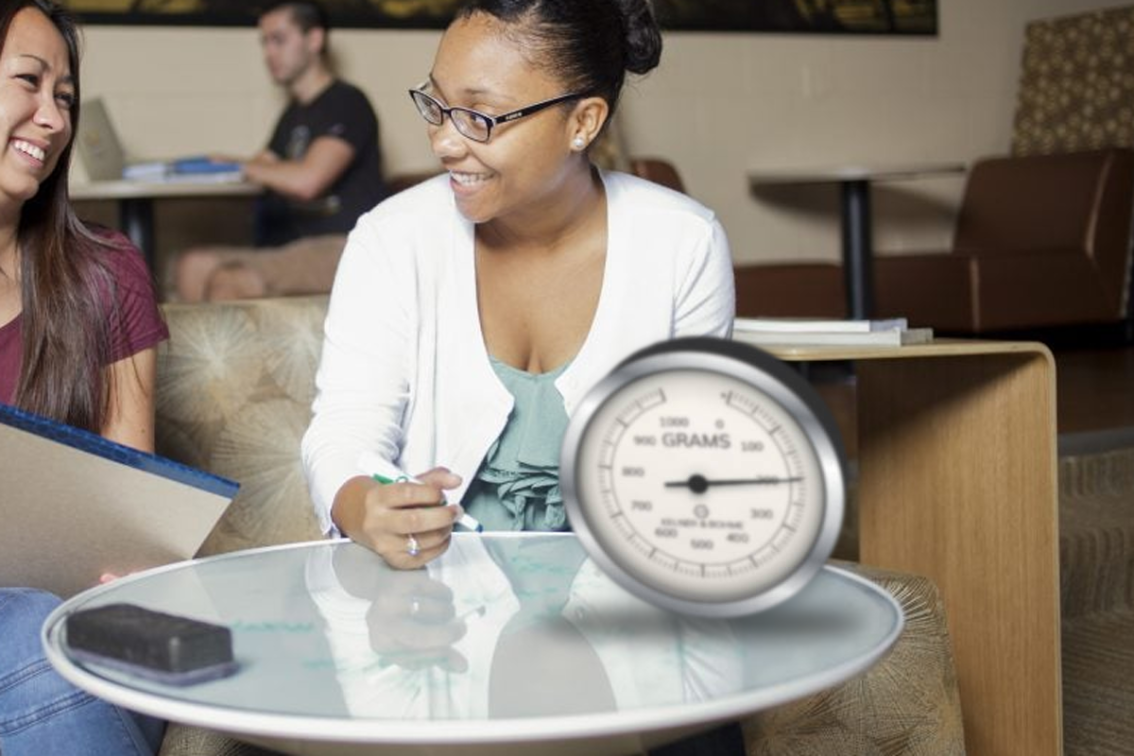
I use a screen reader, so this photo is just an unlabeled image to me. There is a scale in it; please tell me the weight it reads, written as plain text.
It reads 200 g
